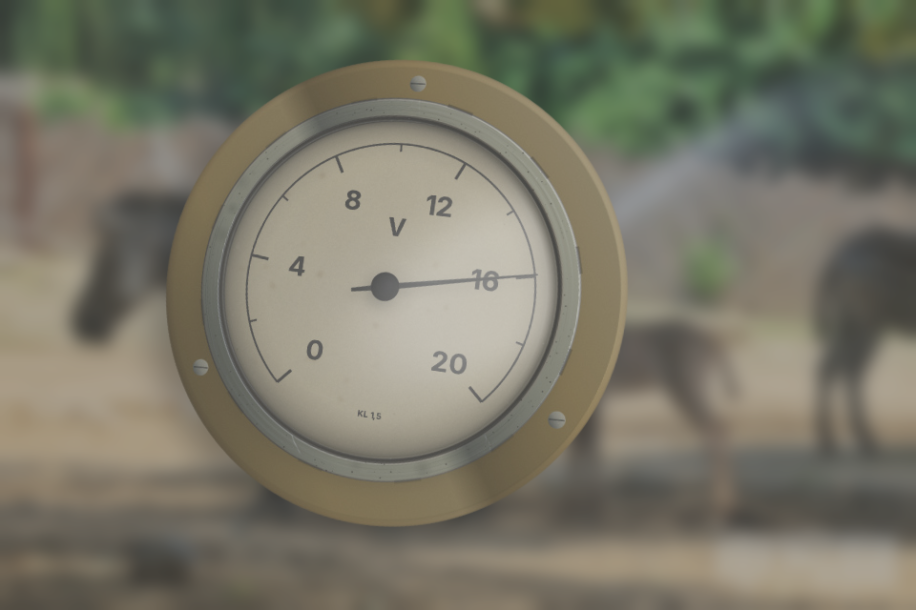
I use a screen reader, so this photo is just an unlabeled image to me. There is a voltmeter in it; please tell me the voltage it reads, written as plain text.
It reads 16 V
